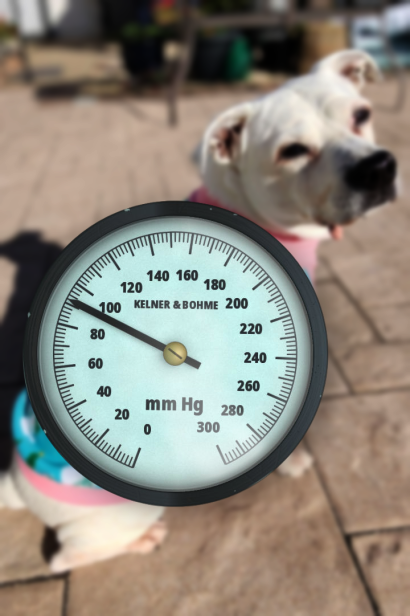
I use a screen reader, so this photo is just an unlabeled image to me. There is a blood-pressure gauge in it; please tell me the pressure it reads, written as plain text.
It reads 92 mmHg
